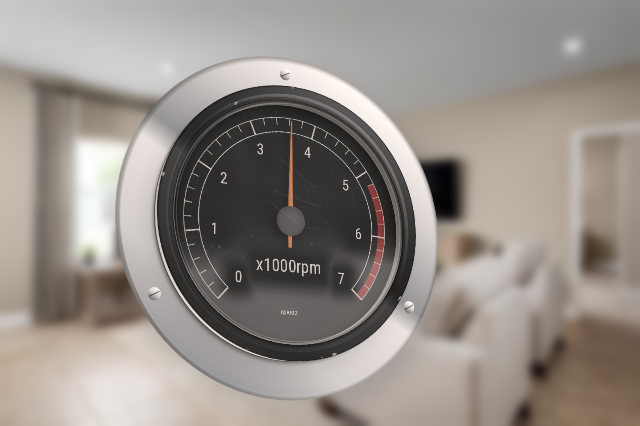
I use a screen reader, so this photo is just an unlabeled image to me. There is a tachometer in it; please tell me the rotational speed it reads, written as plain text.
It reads 3600 rpm
